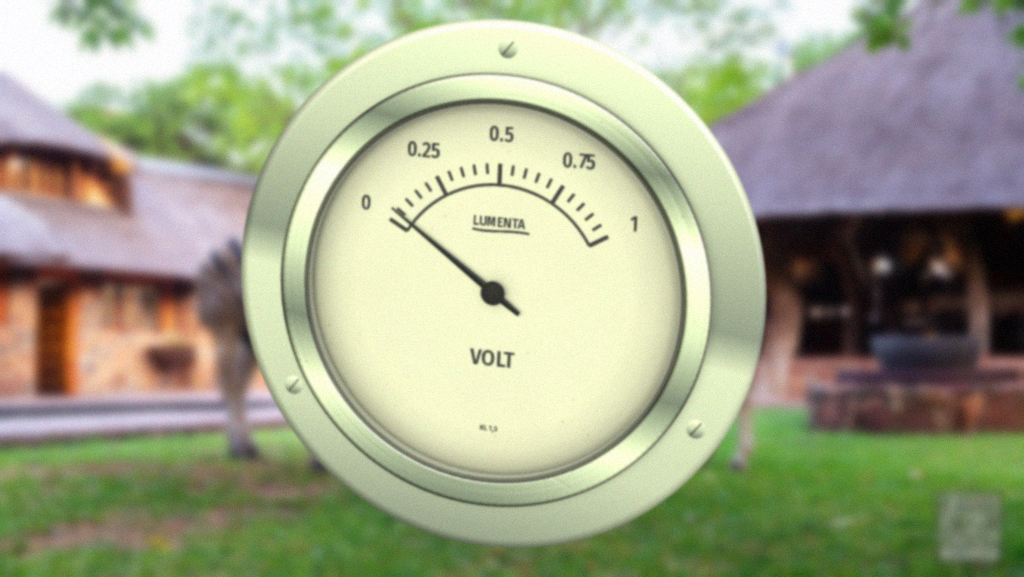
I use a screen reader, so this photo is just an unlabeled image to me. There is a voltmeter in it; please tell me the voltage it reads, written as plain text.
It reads 0.05 V
